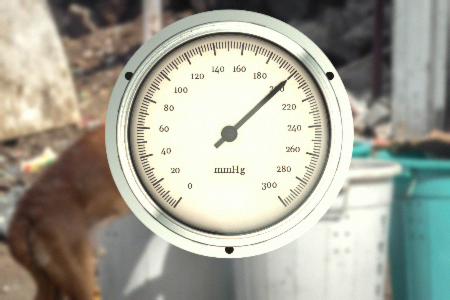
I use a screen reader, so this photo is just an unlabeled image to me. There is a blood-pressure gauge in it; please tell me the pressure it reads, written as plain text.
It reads 200 mmHg
